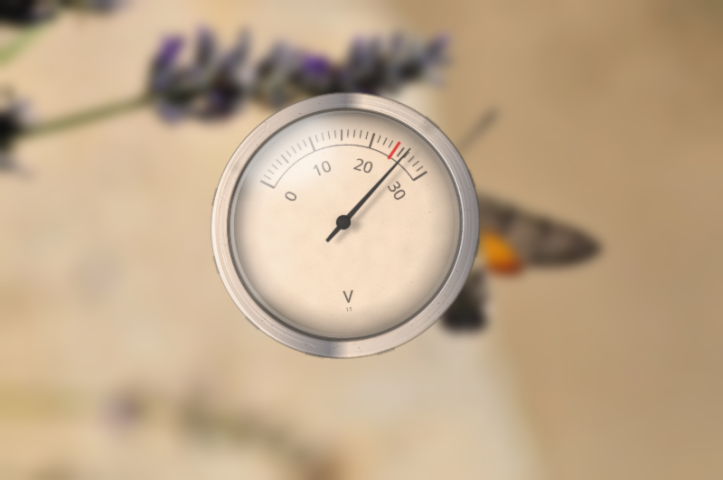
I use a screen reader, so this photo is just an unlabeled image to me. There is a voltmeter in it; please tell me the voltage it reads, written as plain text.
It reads 26 V
